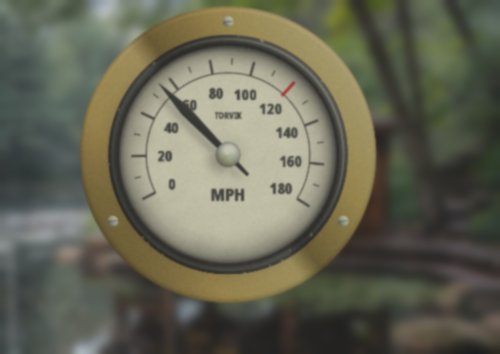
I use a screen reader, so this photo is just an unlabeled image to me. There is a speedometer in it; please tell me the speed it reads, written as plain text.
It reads 55 mph
